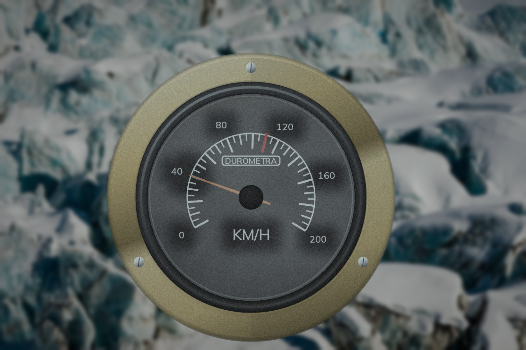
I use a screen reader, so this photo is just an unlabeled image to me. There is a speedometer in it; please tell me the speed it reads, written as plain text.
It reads 40 km/h
